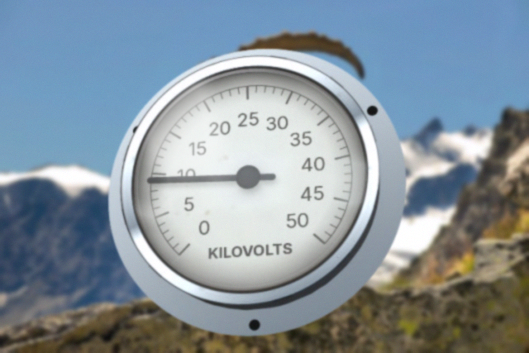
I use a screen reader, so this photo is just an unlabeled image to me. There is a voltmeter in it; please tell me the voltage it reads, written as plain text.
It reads 9 kV
